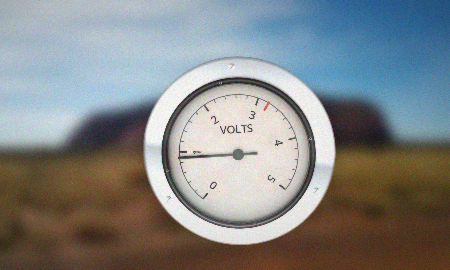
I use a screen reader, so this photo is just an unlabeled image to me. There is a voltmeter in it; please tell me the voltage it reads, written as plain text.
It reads 0.9 V
